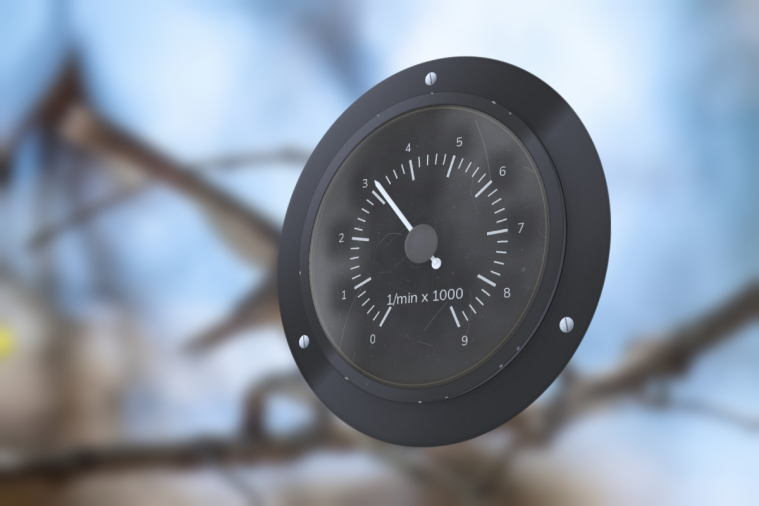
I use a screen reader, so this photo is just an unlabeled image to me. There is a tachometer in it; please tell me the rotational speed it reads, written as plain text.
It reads 3200 rpm
